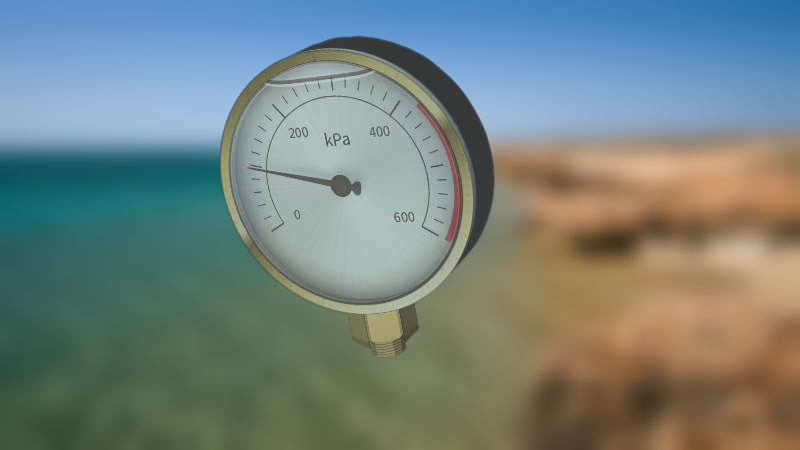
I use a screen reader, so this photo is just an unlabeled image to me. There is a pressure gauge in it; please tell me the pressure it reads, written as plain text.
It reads 100 kPa
